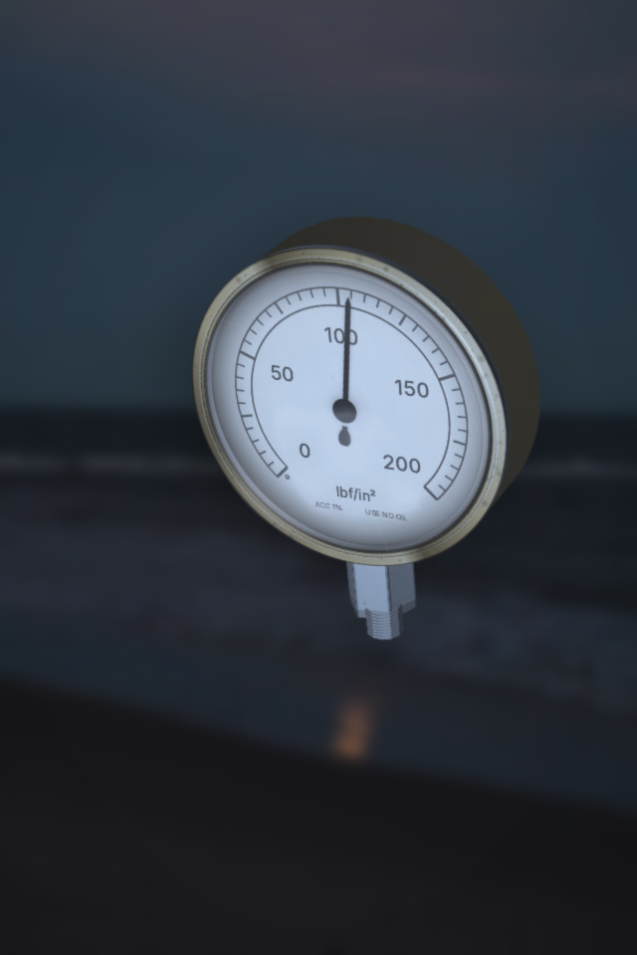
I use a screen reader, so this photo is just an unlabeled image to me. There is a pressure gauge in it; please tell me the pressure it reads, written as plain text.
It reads 105 psi
